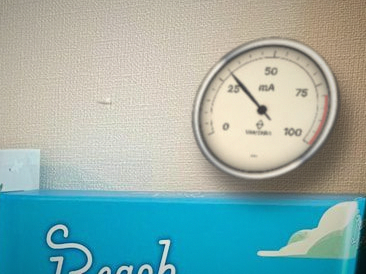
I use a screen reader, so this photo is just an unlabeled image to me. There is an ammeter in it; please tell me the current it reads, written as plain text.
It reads 30 mA
